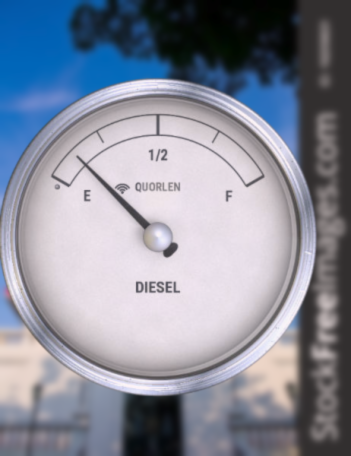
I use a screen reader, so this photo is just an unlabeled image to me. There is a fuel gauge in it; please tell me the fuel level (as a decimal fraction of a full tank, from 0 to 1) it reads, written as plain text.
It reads 0.125
